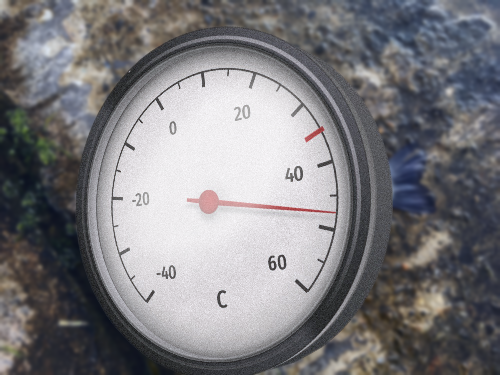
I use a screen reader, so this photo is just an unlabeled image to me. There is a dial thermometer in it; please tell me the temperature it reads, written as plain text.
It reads 47.5 °C
